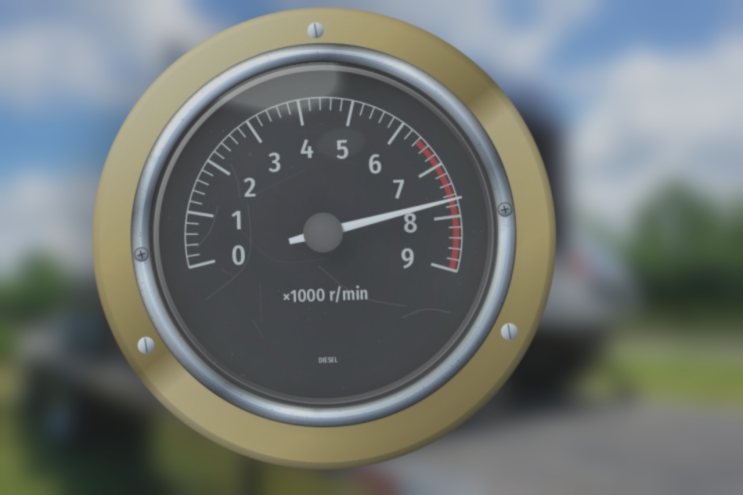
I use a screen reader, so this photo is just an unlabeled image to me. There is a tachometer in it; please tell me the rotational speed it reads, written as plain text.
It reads 7700 rpm
